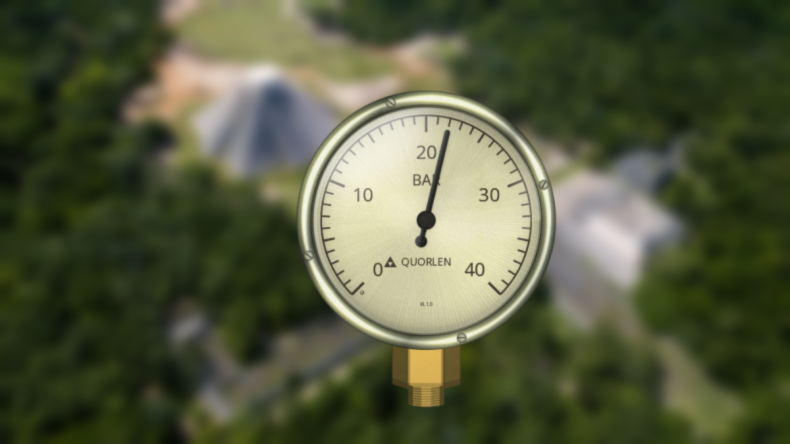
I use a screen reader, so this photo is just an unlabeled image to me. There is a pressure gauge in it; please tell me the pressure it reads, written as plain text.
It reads 22 bar
